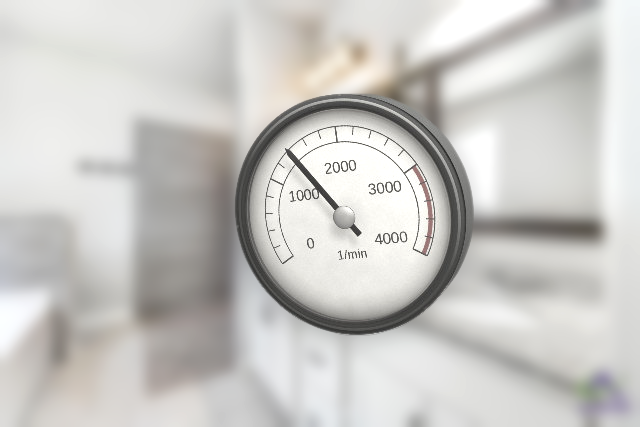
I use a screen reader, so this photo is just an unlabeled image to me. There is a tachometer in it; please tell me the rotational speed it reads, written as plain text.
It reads 1400 rpm
